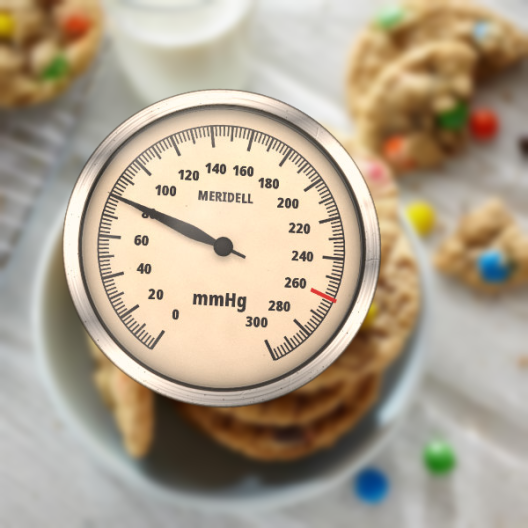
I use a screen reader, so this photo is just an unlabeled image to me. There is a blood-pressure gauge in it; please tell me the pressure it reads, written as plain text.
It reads 80 mmHg
